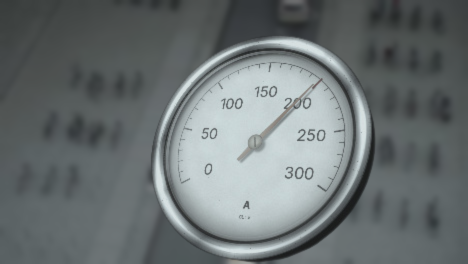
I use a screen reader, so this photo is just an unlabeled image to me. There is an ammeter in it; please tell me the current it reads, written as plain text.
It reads 200 A
